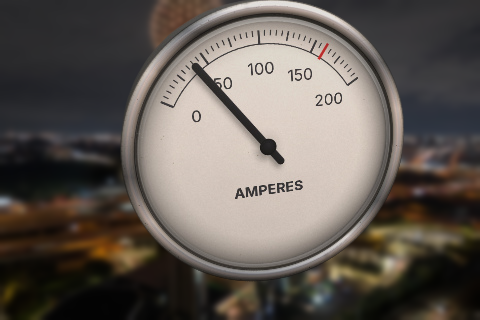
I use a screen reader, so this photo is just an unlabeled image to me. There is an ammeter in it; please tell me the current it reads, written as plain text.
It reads 40 A
